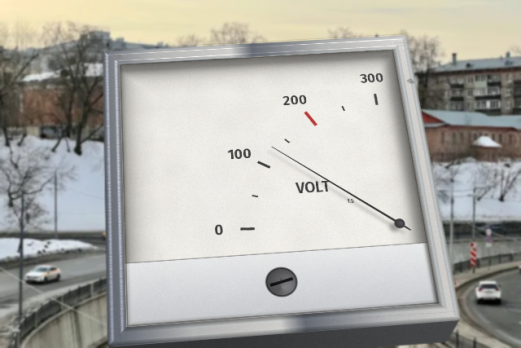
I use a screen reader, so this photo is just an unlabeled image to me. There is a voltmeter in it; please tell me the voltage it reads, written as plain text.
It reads 125 V
